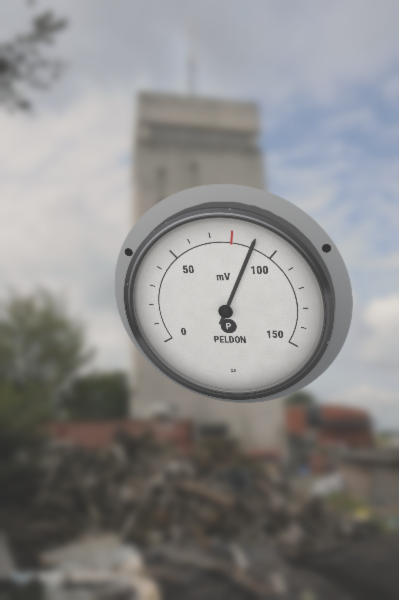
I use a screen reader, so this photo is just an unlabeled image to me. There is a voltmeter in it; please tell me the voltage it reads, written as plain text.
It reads 90 mV
